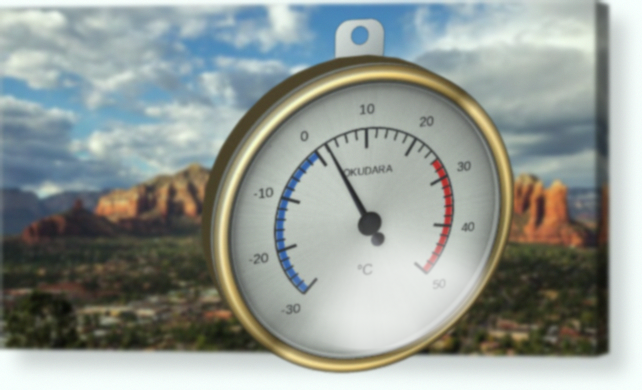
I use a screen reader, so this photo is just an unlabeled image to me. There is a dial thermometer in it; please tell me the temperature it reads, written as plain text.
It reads 2 °C
